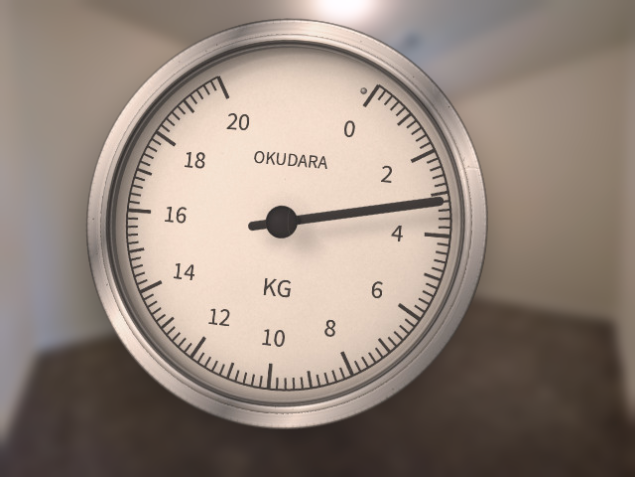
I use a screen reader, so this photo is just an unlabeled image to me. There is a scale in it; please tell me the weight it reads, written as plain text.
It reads 3.2 kg
